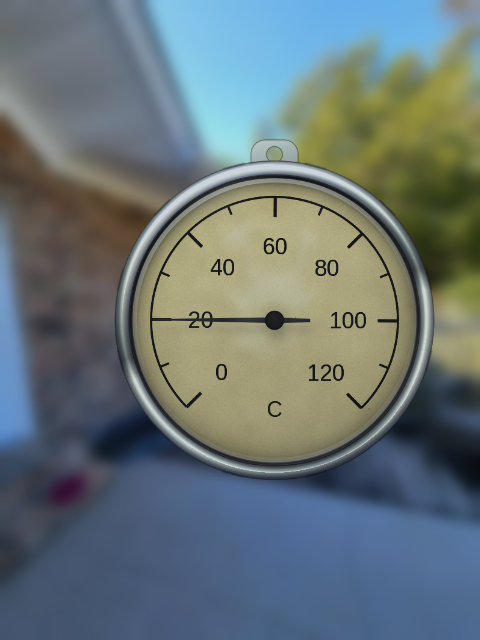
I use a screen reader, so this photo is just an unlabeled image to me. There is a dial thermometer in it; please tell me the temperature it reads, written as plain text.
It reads 20 °C
